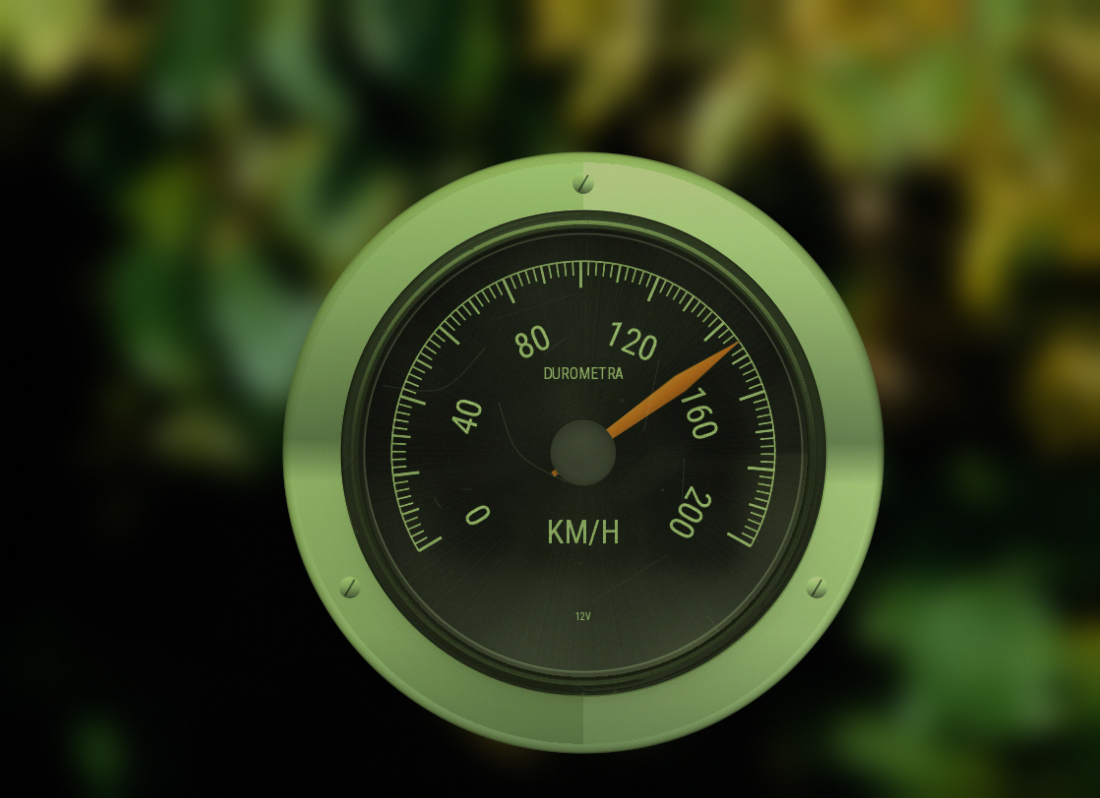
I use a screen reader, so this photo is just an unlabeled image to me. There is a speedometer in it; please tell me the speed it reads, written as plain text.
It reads 146 km/h
